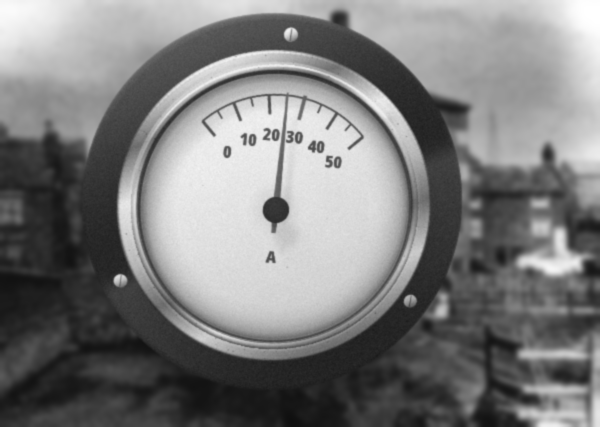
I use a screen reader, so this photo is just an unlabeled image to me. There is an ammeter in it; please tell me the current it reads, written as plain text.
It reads 25 A
